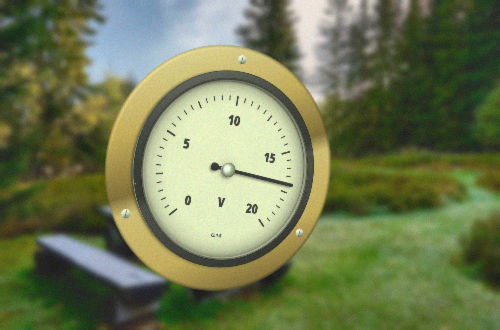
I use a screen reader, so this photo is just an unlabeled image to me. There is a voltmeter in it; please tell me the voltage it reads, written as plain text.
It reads 17 V
